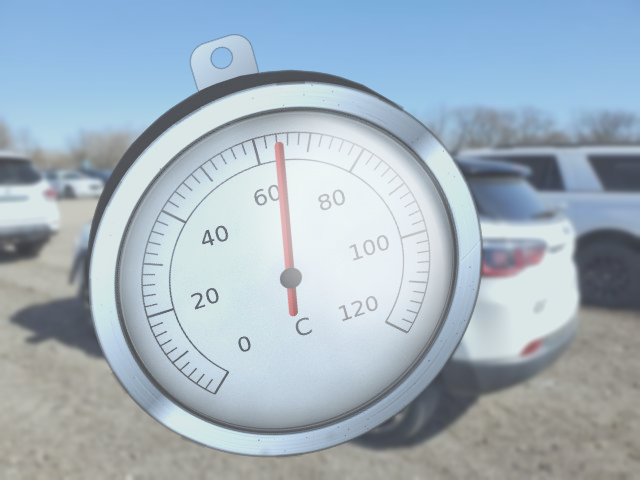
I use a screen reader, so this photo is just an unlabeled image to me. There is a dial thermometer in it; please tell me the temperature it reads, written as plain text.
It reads 64 °C
